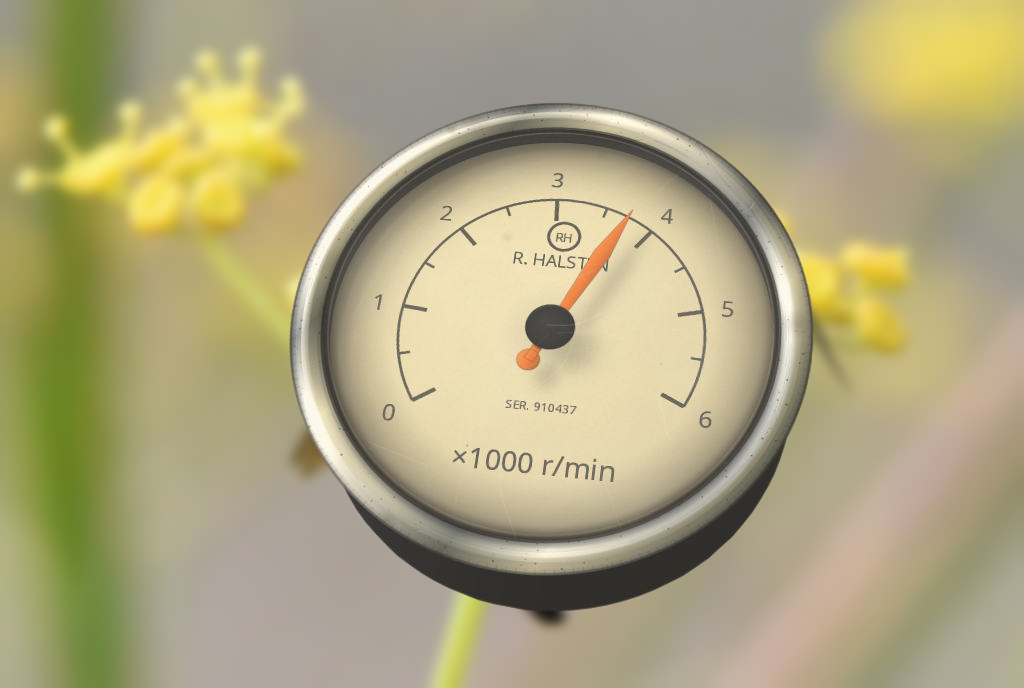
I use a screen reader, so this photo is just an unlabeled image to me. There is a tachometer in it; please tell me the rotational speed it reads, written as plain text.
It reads 3750 rpm
